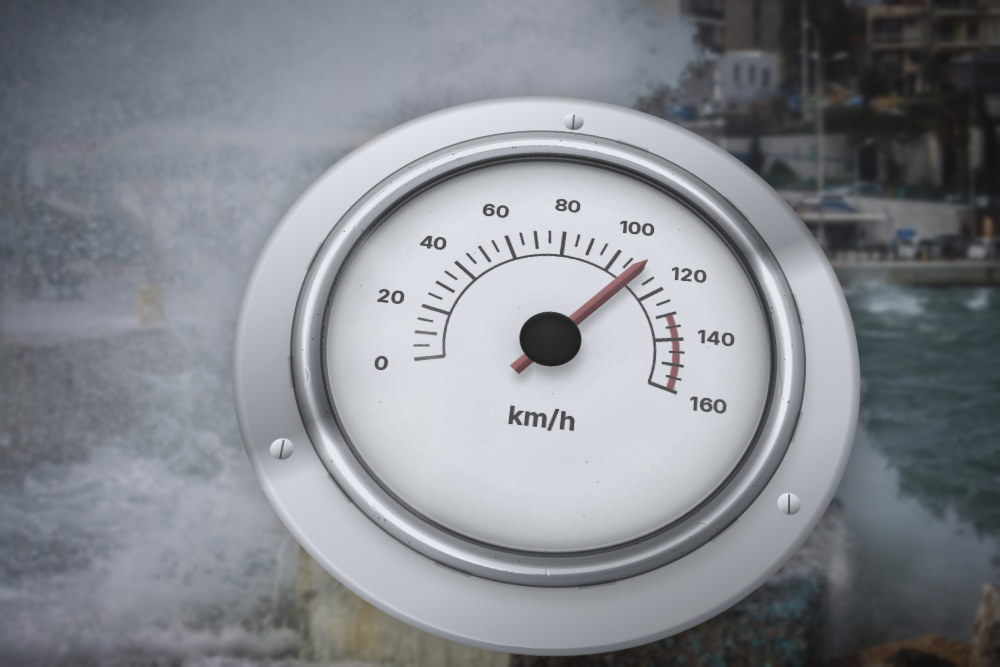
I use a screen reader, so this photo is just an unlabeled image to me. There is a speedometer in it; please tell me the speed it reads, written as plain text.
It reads 110 km/h
